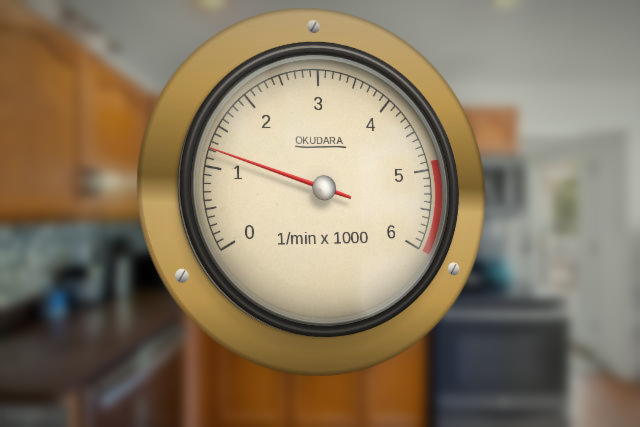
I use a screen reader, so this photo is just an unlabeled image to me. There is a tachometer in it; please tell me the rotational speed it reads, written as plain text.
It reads 1200 rpm
